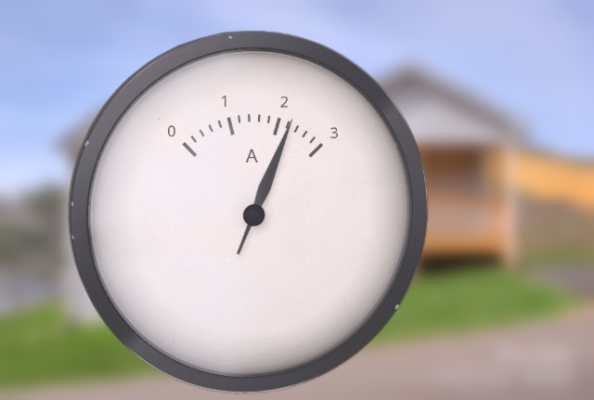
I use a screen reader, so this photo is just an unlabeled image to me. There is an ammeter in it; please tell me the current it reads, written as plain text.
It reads 2.2 A
